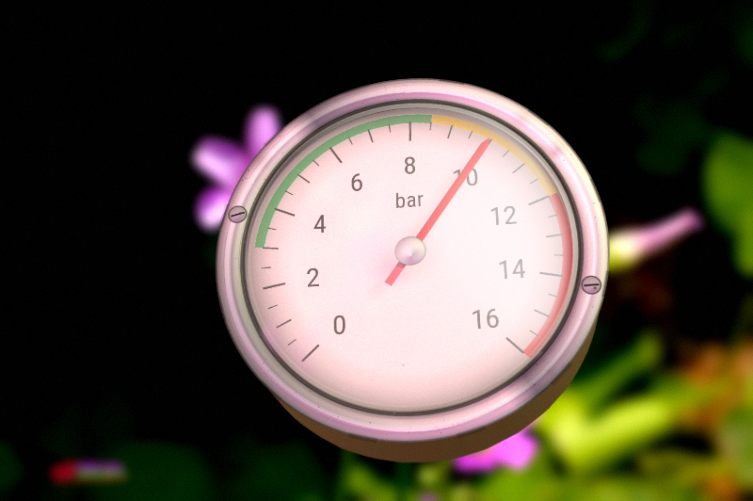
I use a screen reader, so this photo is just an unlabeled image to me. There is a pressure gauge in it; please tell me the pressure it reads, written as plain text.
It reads 10 bar
